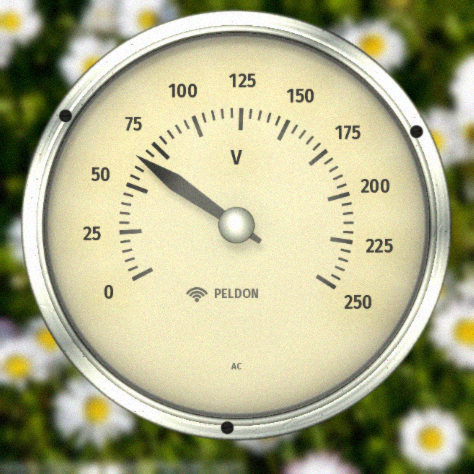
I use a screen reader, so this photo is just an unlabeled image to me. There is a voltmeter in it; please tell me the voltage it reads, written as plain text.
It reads 65 V
